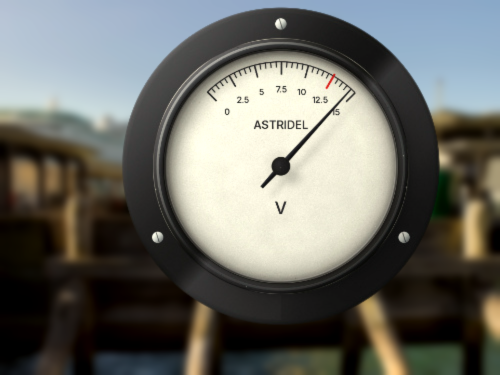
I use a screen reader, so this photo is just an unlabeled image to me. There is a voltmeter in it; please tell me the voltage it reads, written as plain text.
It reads 14.5 V
